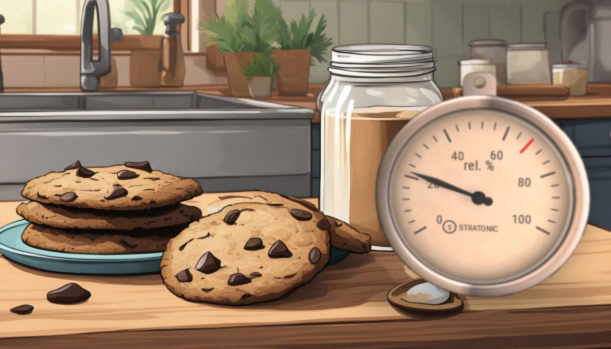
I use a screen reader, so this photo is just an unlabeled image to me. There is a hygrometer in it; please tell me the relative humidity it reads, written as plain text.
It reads 22 %
